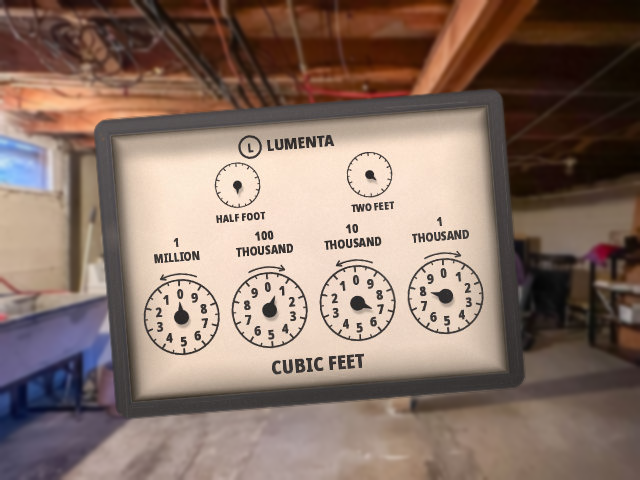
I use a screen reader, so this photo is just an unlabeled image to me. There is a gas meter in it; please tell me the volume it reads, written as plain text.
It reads 6800 ft³
